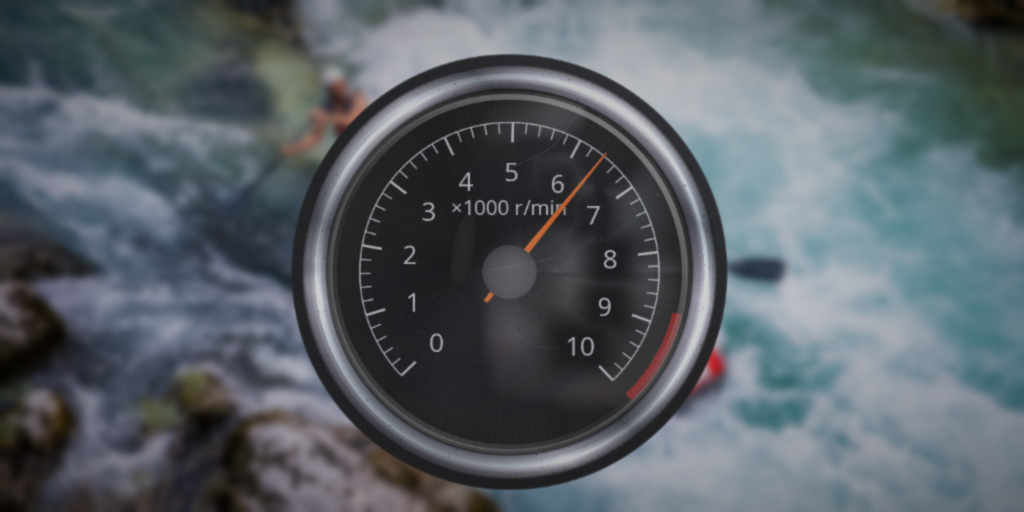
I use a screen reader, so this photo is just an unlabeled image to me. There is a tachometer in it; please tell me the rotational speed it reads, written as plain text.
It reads 6400 rpm
